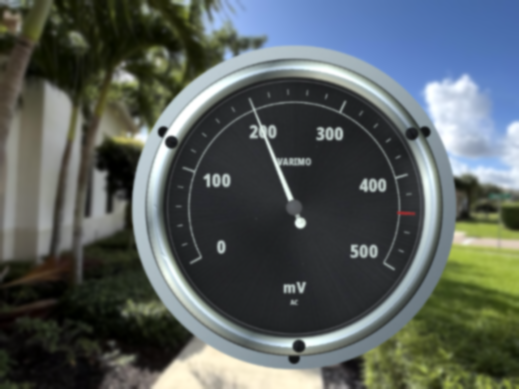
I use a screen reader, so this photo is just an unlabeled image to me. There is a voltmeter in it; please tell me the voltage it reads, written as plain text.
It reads 200 mV
